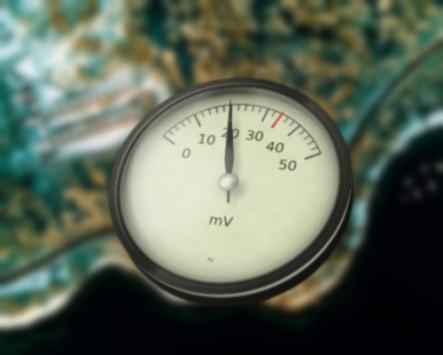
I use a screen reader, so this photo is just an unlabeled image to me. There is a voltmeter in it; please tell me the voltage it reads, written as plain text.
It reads 20 mV
